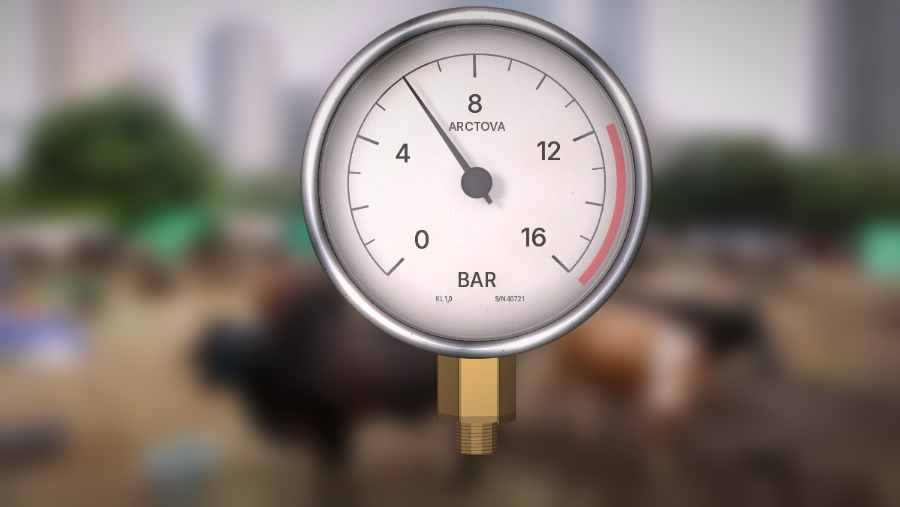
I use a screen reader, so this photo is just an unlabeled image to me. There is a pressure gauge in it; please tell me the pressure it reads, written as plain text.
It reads 6 bar
